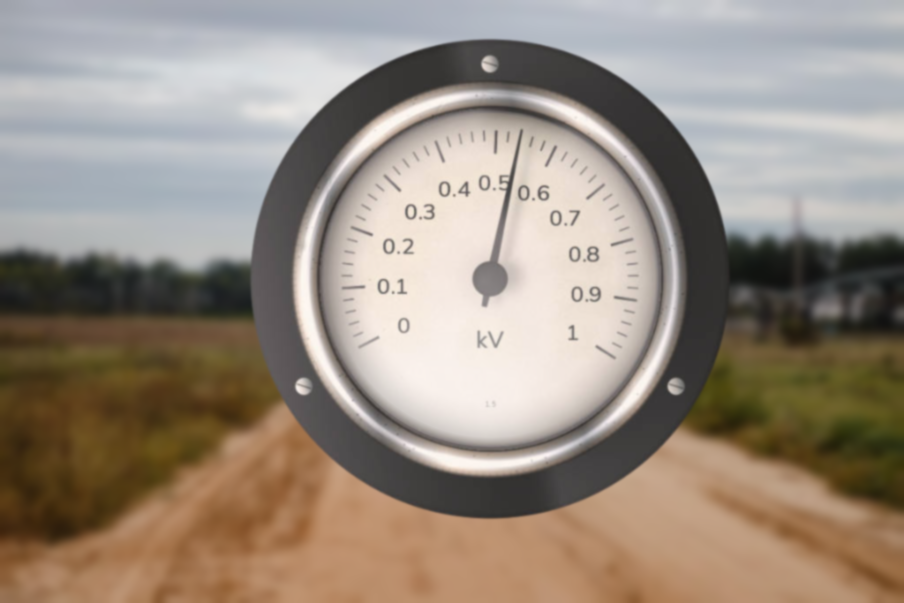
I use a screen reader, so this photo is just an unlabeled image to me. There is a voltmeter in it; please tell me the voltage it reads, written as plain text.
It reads 0.54 kV
